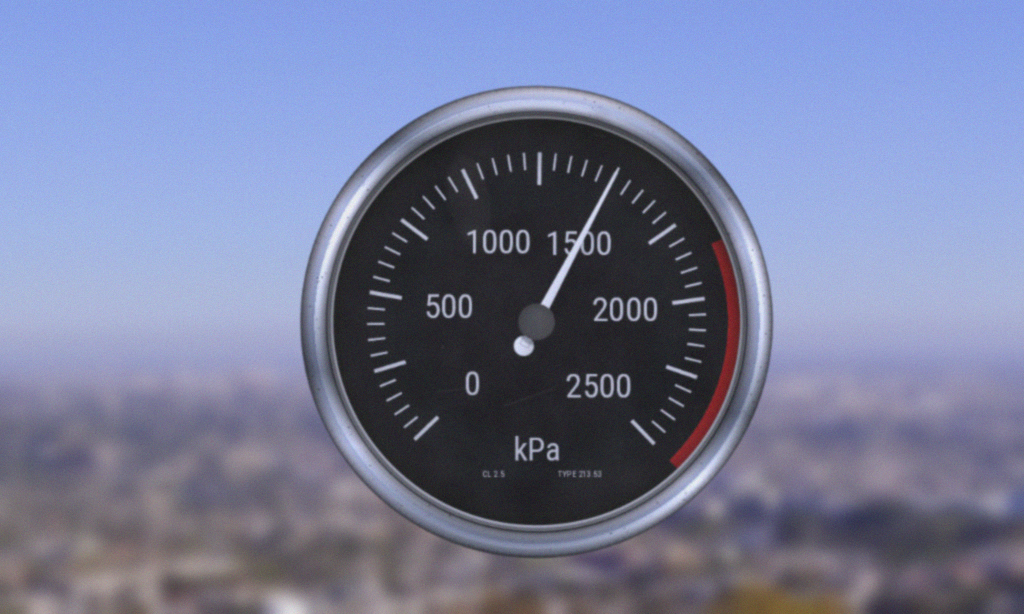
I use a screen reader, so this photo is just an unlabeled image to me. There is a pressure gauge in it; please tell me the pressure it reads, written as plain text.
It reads 1500 kPa
